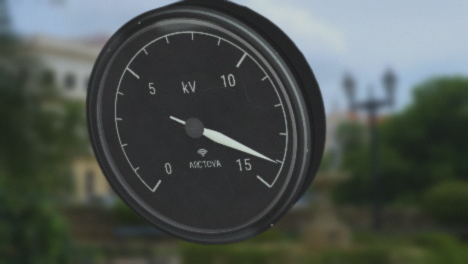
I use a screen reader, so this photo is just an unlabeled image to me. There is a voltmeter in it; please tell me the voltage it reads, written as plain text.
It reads 14 kV
